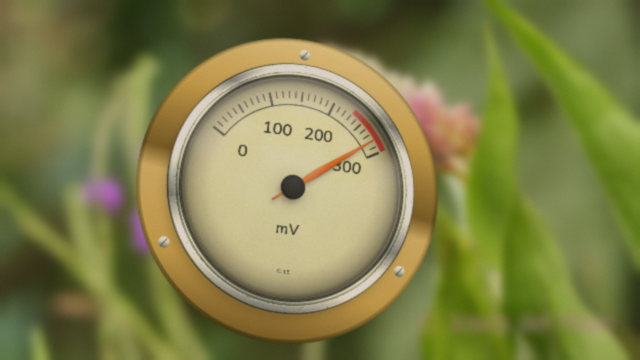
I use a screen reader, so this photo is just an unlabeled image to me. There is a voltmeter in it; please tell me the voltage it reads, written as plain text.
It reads 280 mV
